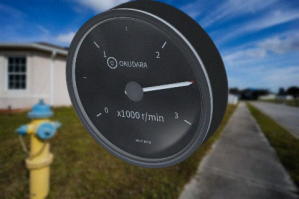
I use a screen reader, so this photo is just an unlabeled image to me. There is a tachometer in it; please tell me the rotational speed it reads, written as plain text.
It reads 2500 rpm
